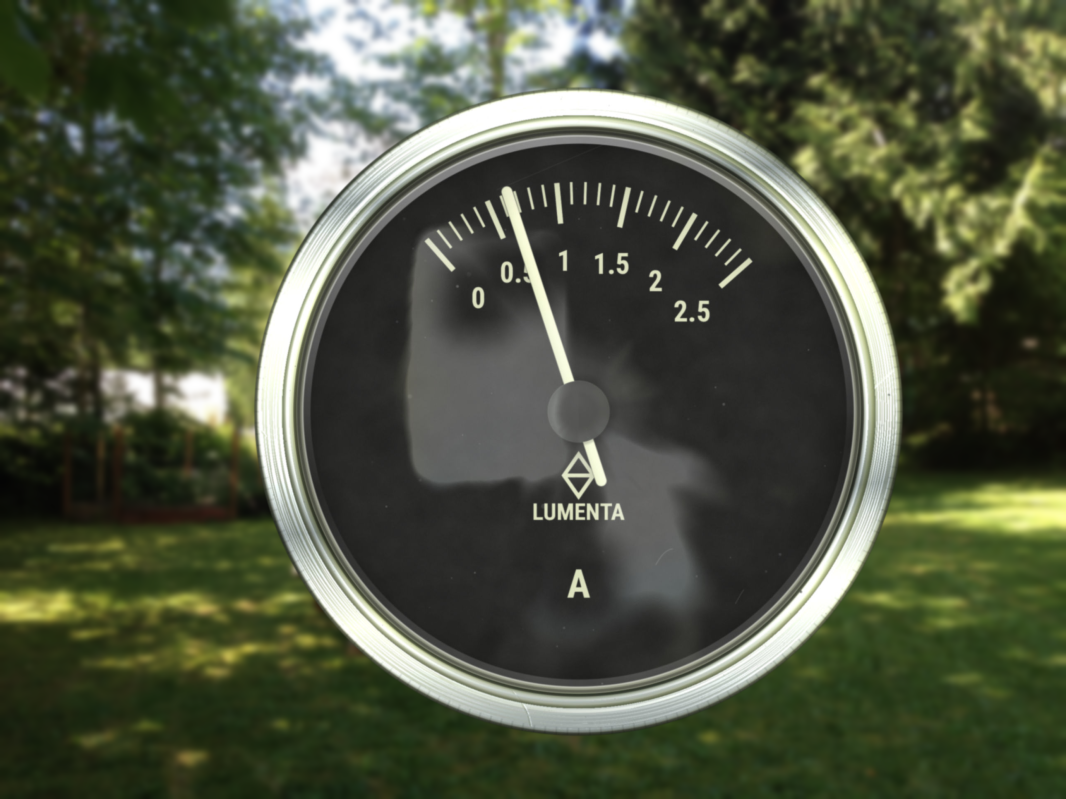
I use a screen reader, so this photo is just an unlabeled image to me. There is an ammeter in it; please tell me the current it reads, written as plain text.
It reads 0.65 A
